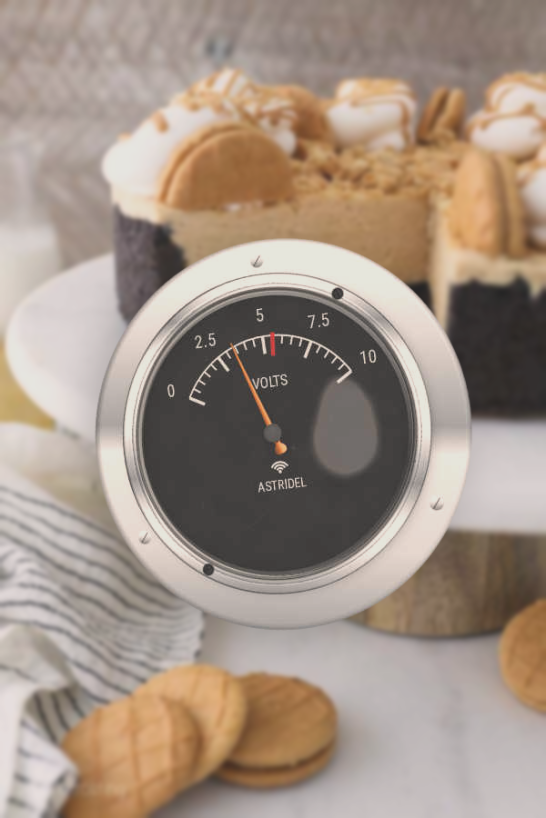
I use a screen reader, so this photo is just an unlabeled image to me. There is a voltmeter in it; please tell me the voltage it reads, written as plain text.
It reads 3.5 V
